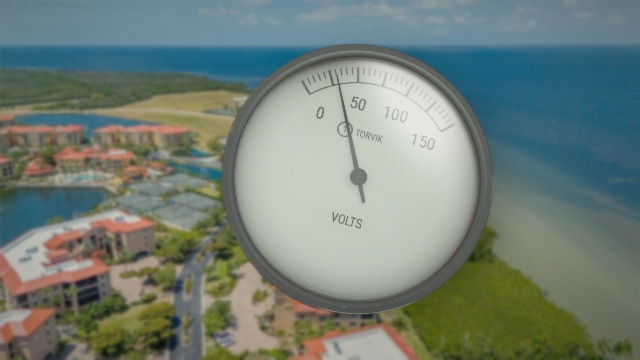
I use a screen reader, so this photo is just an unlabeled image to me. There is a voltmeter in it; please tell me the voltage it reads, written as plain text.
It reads 30 V
